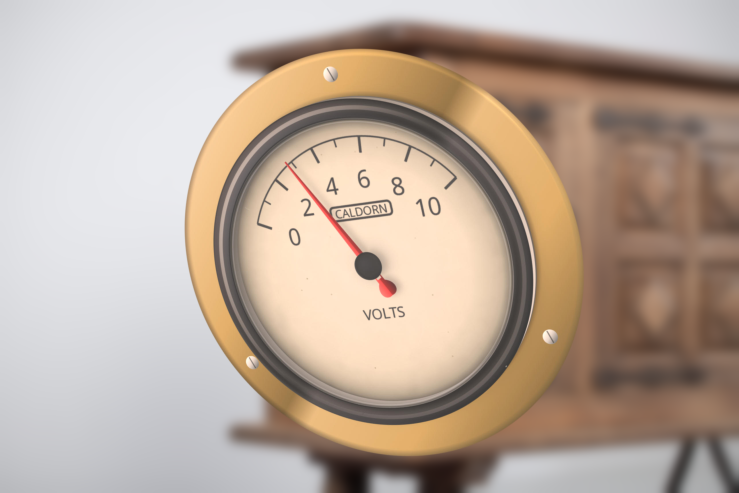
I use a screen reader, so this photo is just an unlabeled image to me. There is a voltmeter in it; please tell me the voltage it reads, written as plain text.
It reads 3 V
